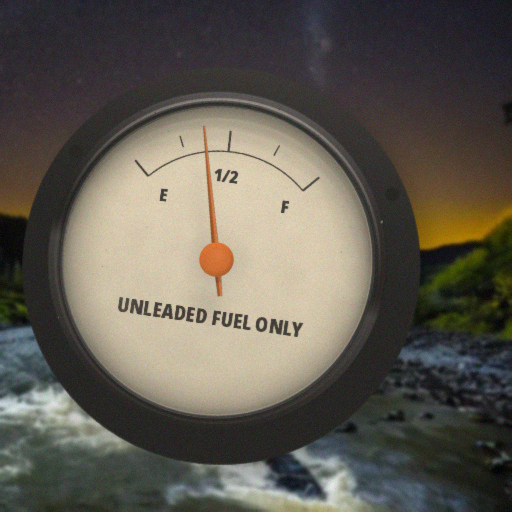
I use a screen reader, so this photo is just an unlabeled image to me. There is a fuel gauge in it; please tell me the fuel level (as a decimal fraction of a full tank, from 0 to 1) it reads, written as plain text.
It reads 0.375
